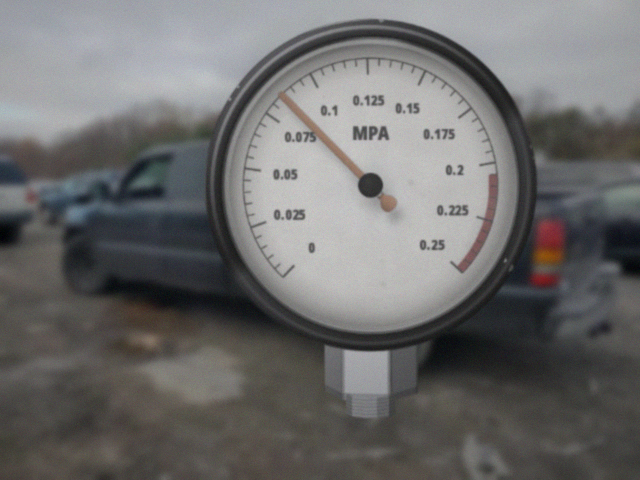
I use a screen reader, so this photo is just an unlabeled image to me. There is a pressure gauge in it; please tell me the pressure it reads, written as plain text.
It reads 0.085 MPa
